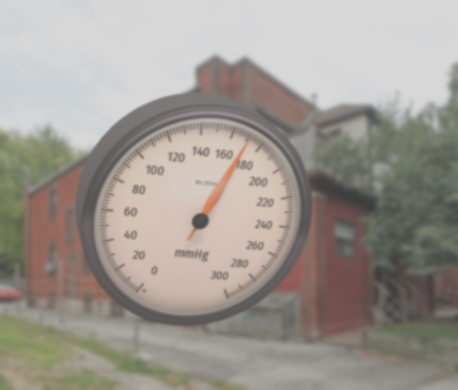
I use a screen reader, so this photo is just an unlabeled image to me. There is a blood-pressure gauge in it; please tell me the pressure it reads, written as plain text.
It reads 170 mmHg
